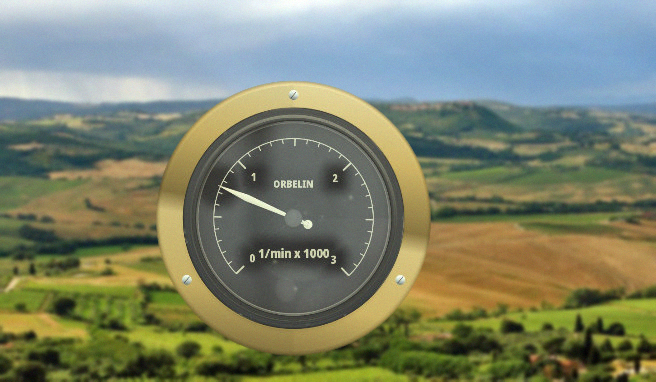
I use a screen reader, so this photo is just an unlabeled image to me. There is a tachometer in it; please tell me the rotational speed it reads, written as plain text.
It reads 750 rpm
